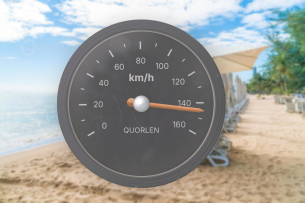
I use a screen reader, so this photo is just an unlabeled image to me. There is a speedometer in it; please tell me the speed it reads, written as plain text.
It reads 145 km/h
